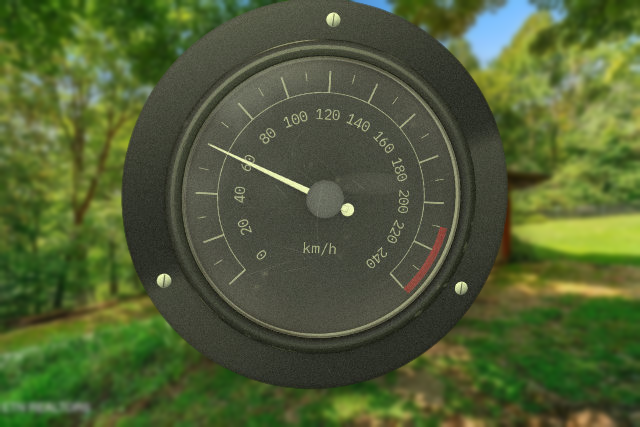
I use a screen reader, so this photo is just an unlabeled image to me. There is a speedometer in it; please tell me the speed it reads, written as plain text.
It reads 60 km/h
